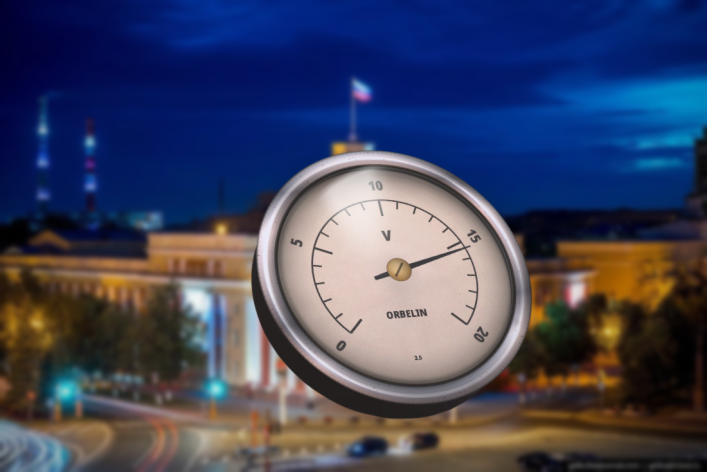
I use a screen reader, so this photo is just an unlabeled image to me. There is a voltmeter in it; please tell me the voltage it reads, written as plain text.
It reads 15.5 V
